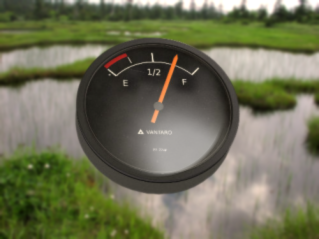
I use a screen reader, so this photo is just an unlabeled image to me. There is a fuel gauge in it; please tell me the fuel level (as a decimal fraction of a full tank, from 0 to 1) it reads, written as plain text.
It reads 0.75
